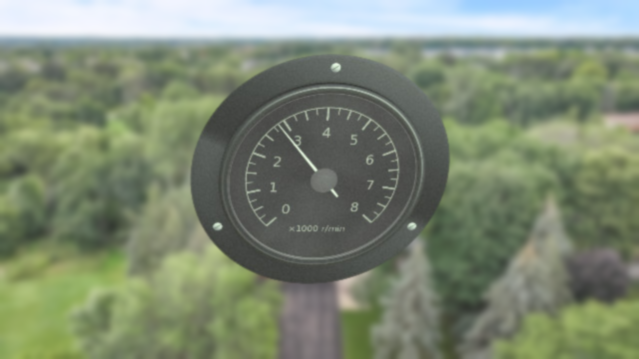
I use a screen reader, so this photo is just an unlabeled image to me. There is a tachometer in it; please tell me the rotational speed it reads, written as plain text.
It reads 2875 rpm
